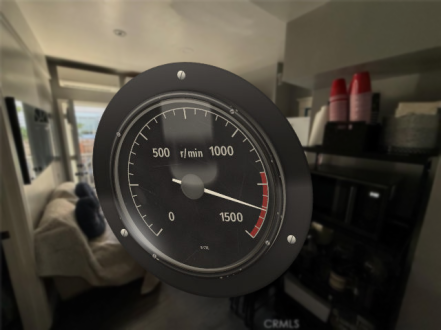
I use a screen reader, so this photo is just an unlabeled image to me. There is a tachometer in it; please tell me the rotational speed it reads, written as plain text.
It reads 1350 rpm
